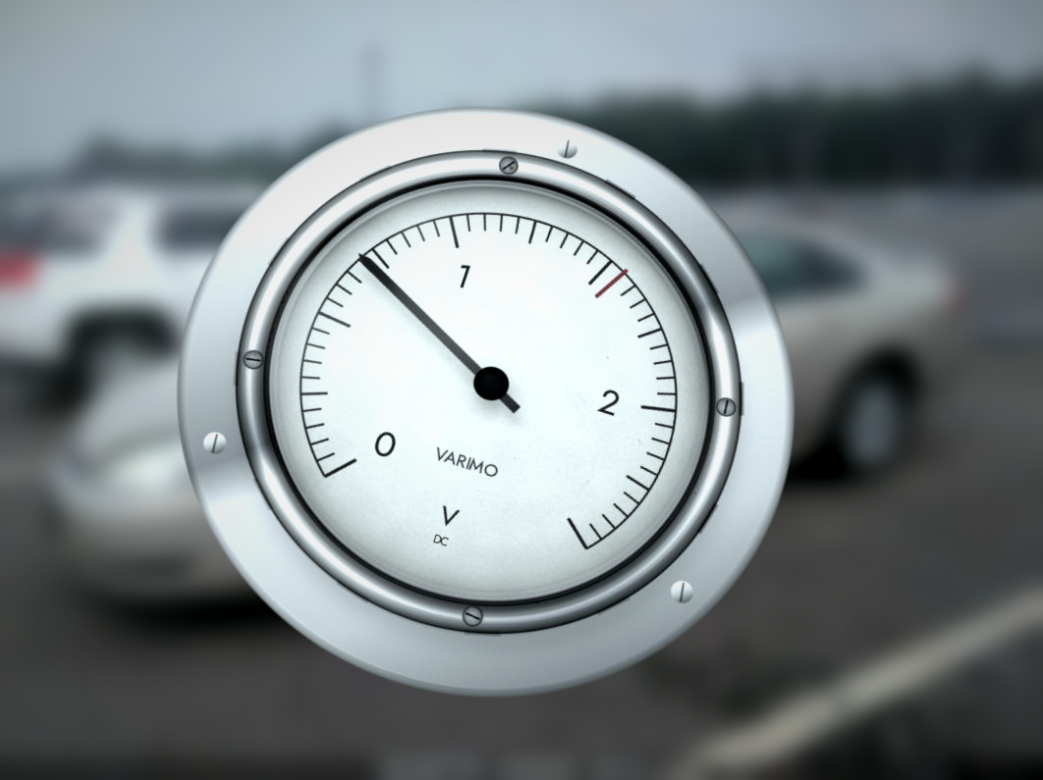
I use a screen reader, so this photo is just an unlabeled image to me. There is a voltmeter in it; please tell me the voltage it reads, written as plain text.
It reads 0.7 V
